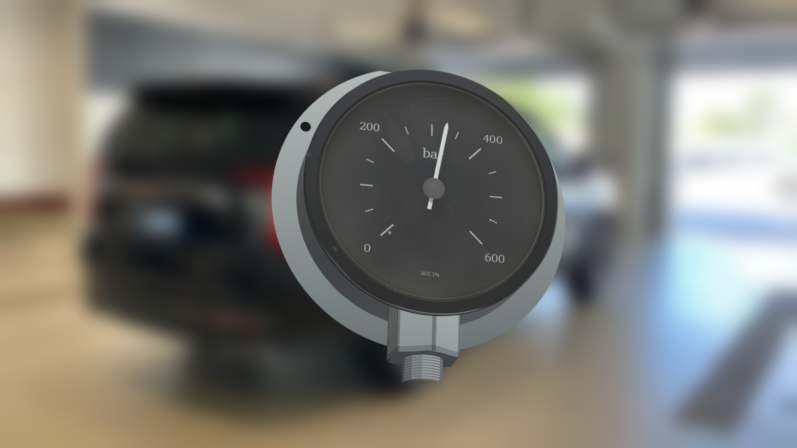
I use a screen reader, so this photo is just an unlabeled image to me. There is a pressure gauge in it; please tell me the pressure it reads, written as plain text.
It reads 325 bar
